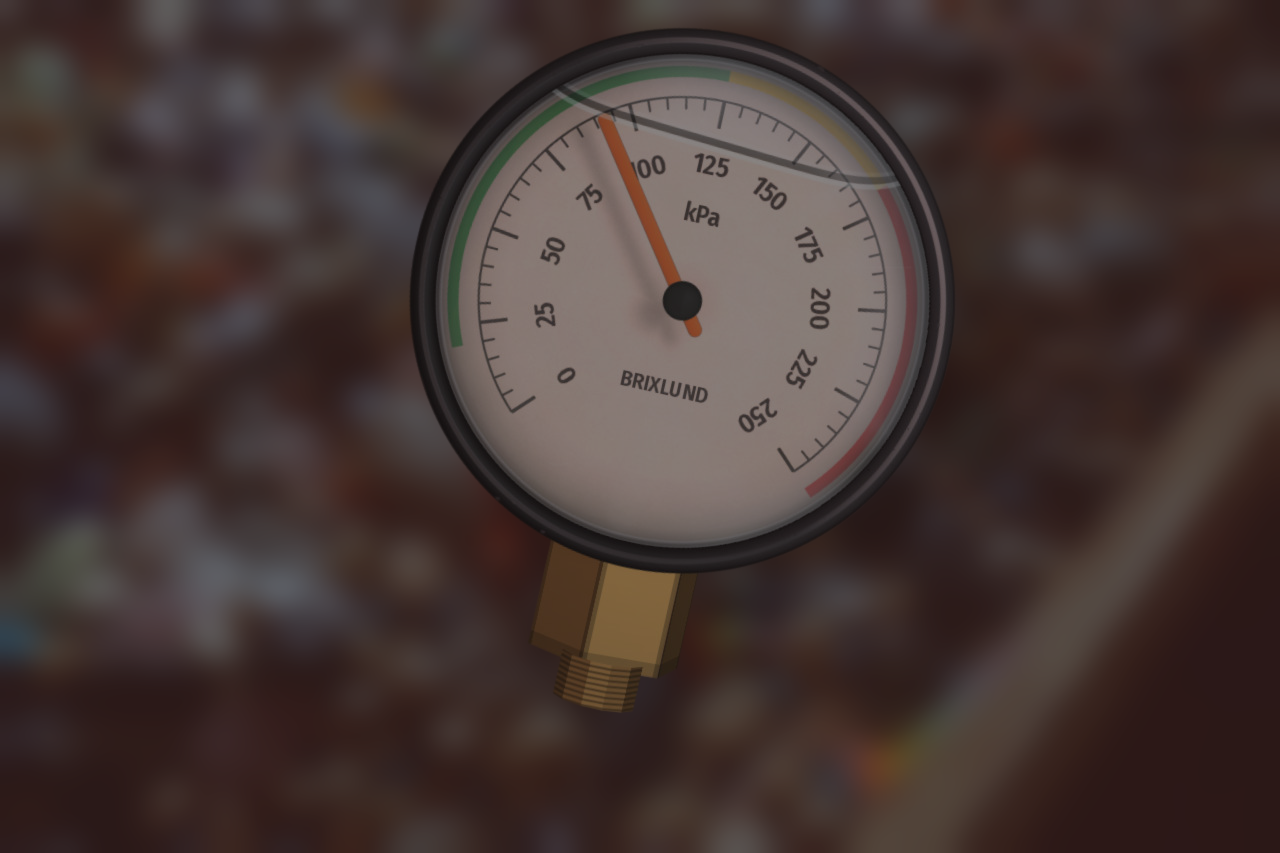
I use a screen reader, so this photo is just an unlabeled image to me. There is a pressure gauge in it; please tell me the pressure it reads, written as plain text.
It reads 92.5 kPa
